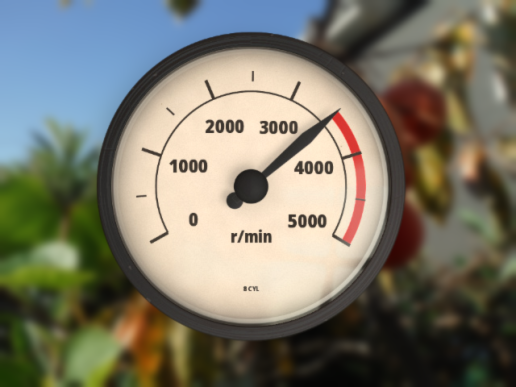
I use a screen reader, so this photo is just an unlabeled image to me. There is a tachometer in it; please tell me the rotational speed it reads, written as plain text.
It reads 3500 rpm
